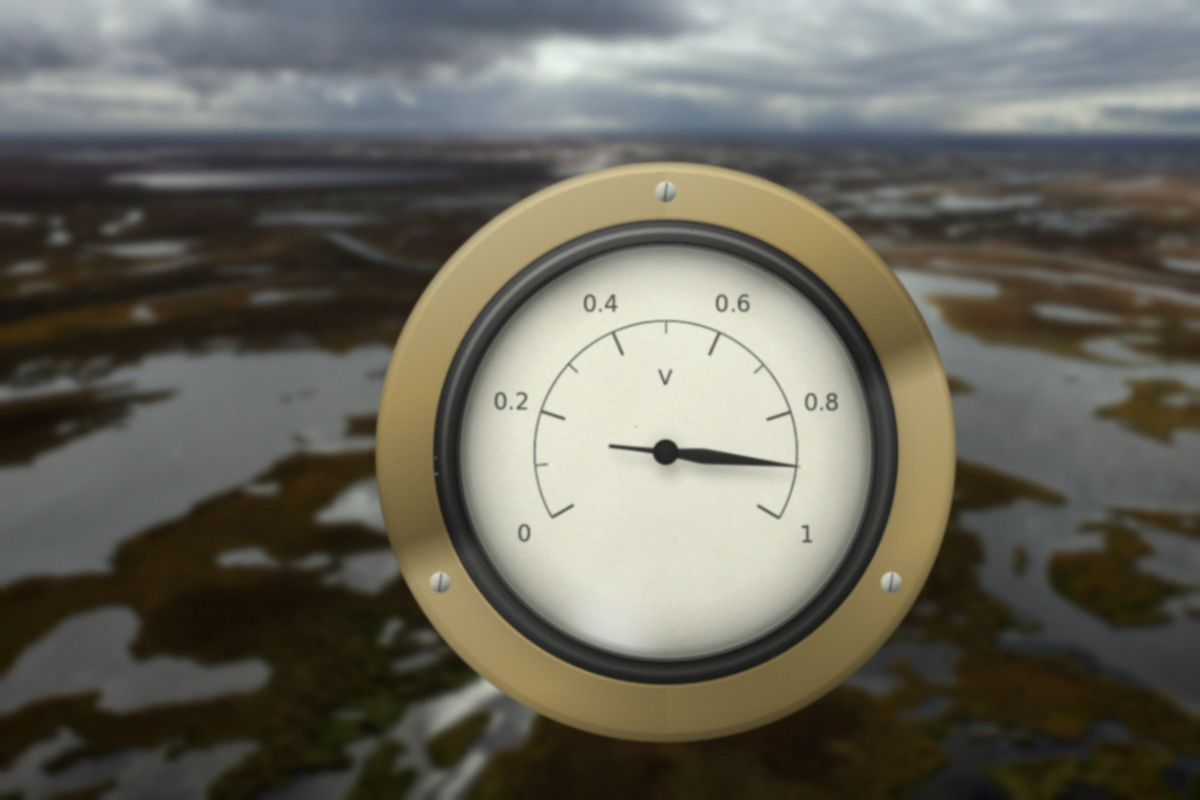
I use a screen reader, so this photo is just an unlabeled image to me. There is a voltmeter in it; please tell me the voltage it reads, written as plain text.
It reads 0.9 V
